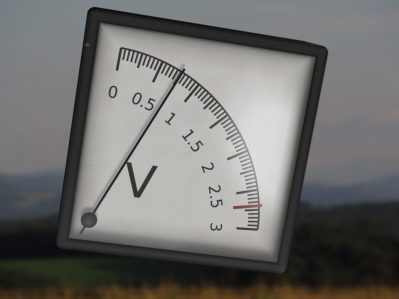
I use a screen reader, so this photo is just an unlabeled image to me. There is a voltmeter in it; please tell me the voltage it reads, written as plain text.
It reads 0.75 V
